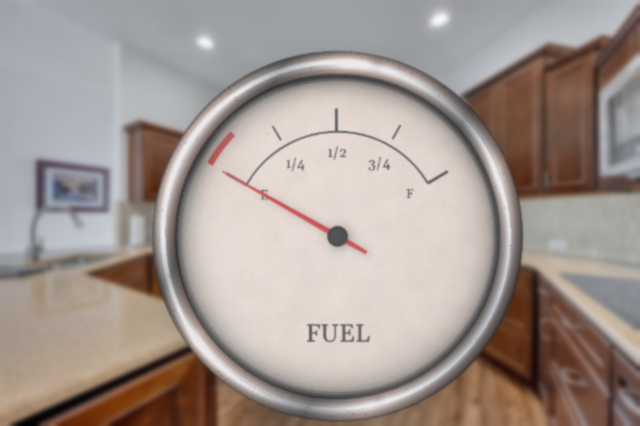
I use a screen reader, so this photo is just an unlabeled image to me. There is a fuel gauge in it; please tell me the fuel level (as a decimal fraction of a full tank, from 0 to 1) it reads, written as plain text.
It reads 0
